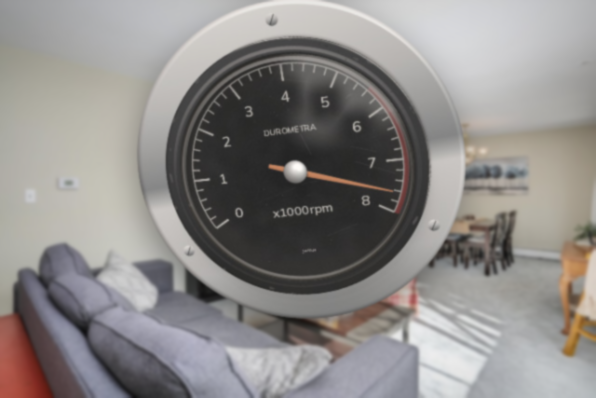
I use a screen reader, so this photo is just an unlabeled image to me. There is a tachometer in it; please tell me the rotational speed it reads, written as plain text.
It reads 7600 rpm
